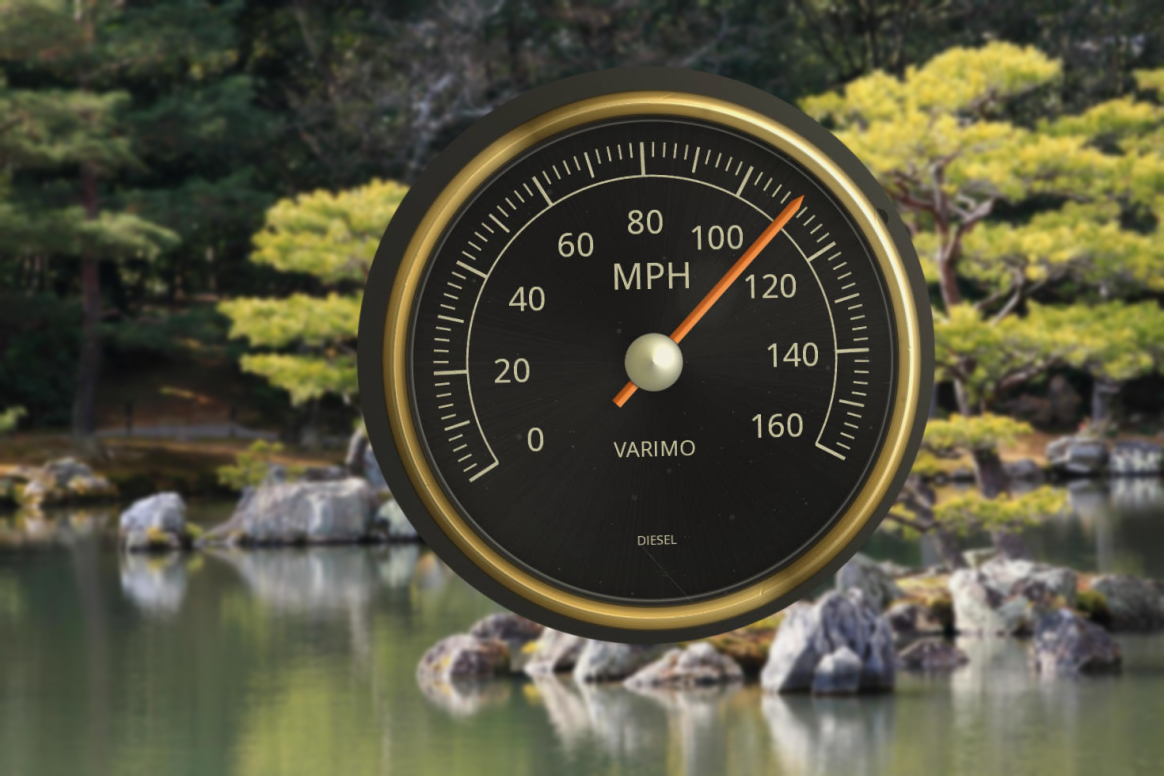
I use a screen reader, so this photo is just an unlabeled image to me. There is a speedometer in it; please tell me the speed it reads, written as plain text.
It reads 110 mph
